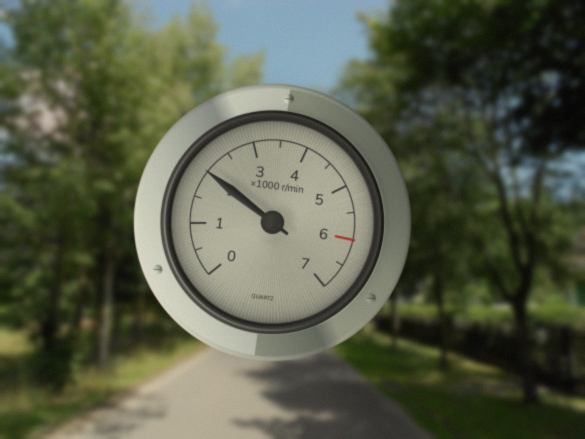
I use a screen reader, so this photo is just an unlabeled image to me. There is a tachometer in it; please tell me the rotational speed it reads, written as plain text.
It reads 2000 rpm
